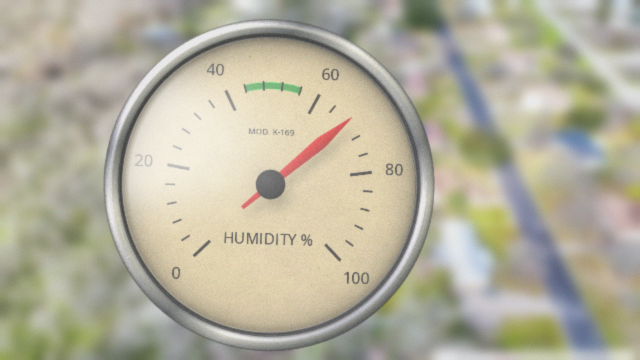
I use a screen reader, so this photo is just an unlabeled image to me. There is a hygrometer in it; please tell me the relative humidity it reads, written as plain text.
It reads 68 %
